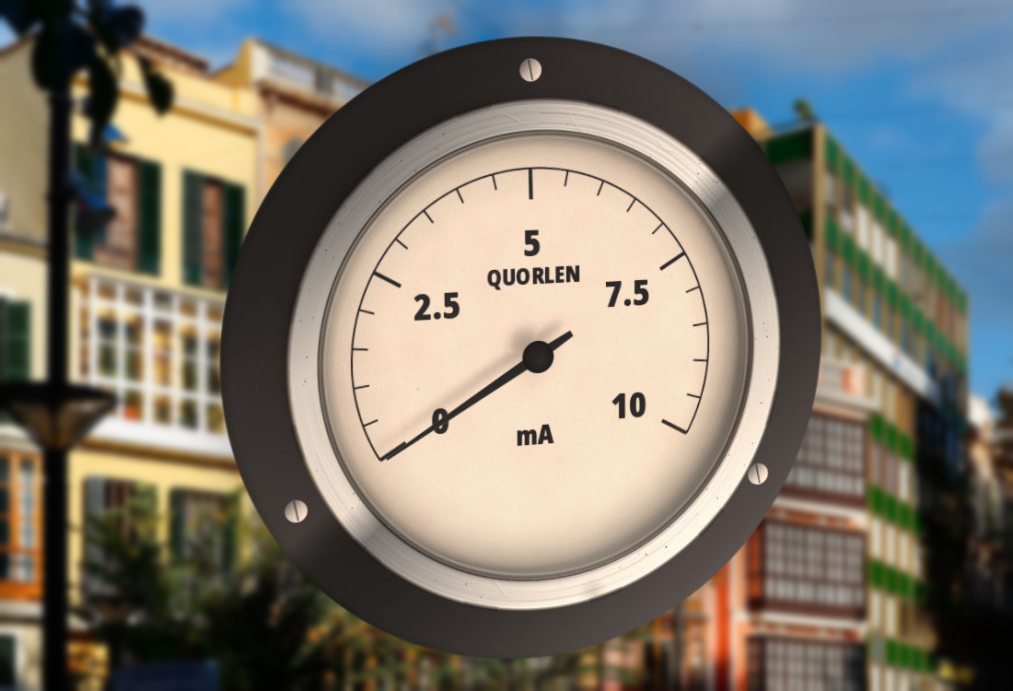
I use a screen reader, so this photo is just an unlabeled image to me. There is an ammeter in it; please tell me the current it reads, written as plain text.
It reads 0 mA
